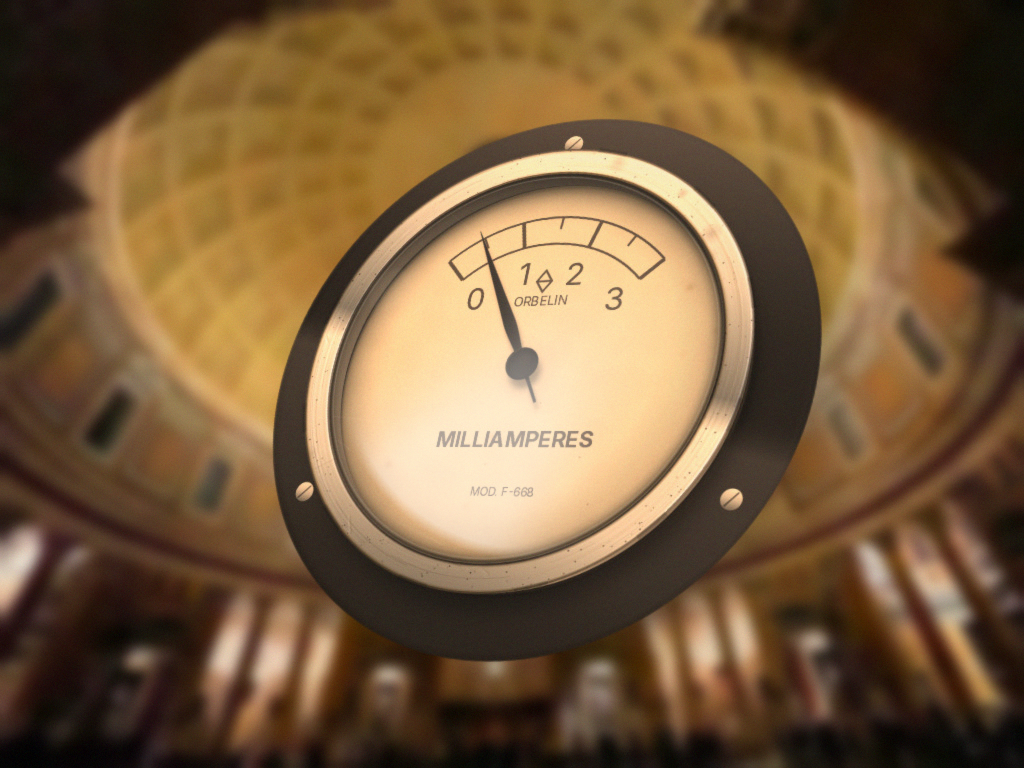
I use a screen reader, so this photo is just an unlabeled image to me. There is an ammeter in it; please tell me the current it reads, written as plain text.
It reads 0.5 mA
